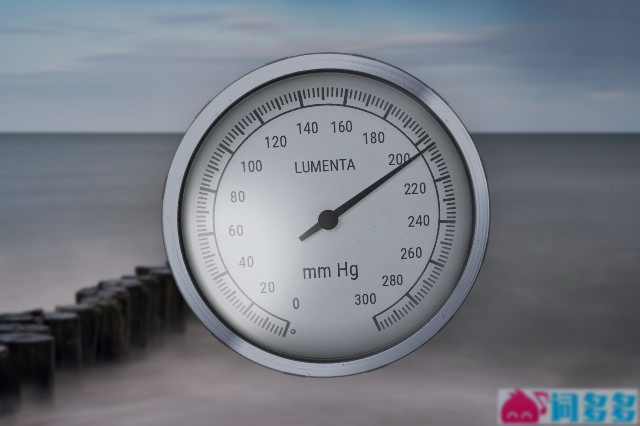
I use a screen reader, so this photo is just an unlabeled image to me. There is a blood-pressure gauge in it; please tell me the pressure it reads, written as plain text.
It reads 204 mmHg
